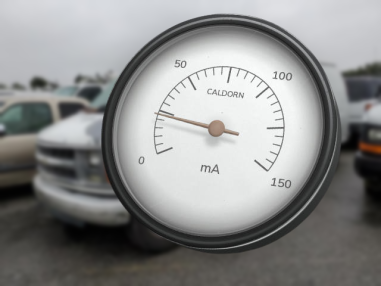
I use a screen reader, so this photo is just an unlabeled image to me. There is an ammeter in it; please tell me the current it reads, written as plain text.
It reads 22.5 mA
